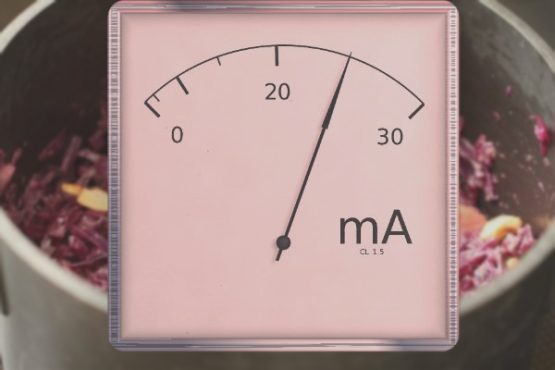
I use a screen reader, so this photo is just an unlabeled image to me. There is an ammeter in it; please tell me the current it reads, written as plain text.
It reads 25 mA
